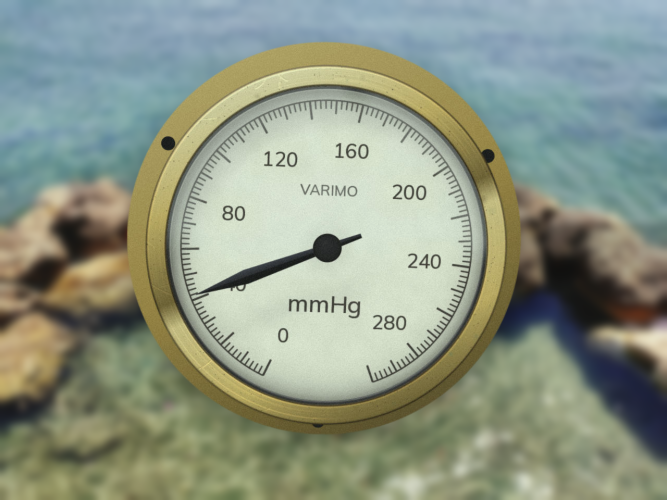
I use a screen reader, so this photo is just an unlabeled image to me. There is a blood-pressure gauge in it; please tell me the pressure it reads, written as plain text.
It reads 42 mmHg
